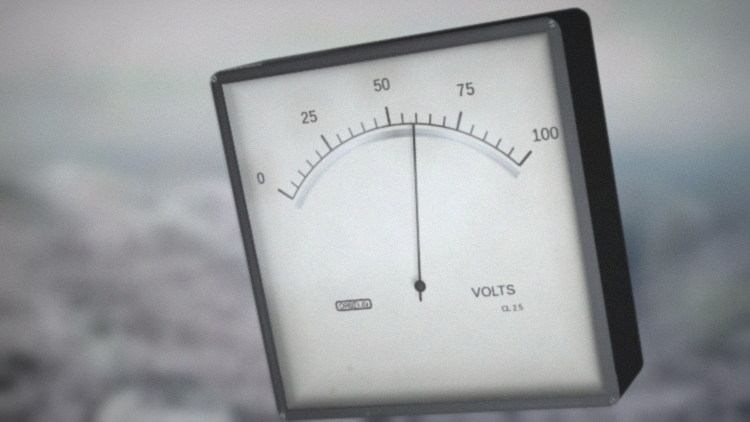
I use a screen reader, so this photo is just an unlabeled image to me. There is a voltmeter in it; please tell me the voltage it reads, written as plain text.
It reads 60 V
